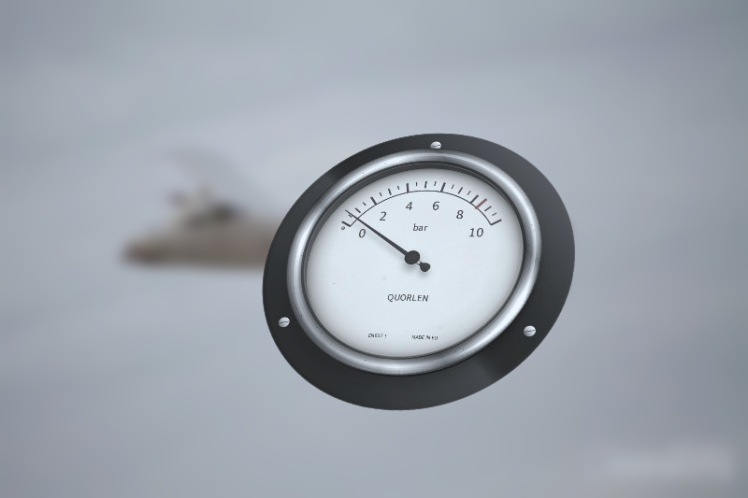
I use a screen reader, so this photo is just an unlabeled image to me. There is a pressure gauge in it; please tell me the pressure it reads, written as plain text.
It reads 0.5 bar
